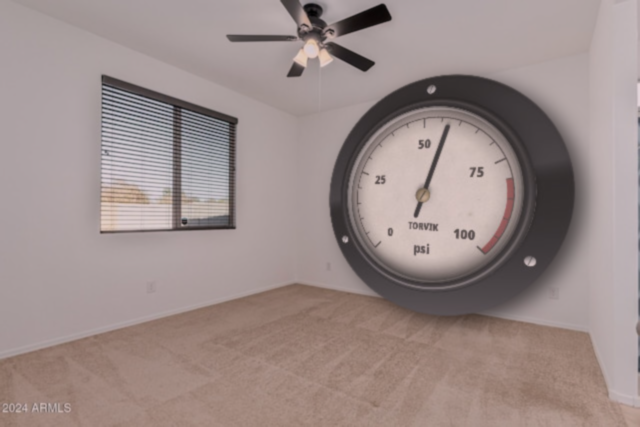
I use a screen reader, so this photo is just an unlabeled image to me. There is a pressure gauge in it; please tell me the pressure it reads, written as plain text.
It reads 57.5 psi
